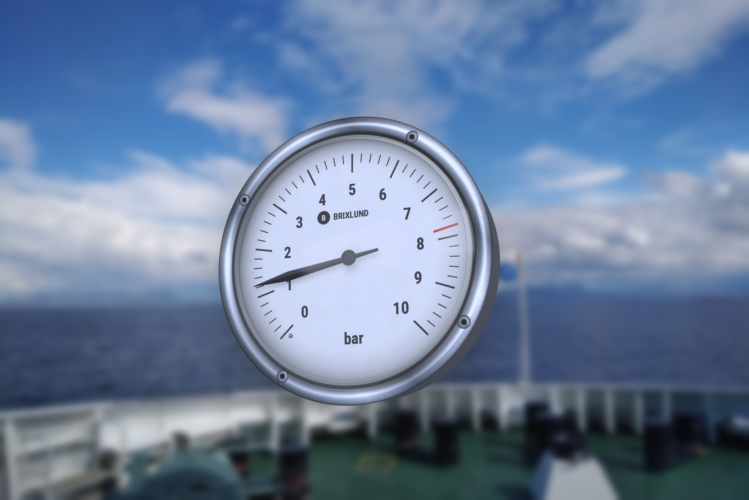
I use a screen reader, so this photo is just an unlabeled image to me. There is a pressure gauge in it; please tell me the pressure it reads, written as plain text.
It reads 1.2 bar
